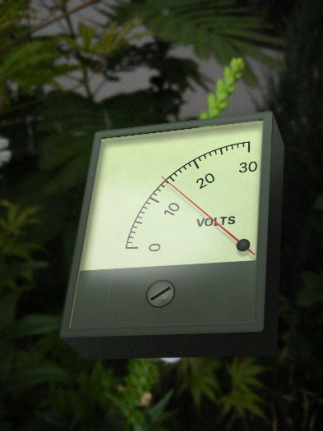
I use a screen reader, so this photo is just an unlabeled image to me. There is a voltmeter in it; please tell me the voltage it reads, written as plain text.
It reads 14 V
